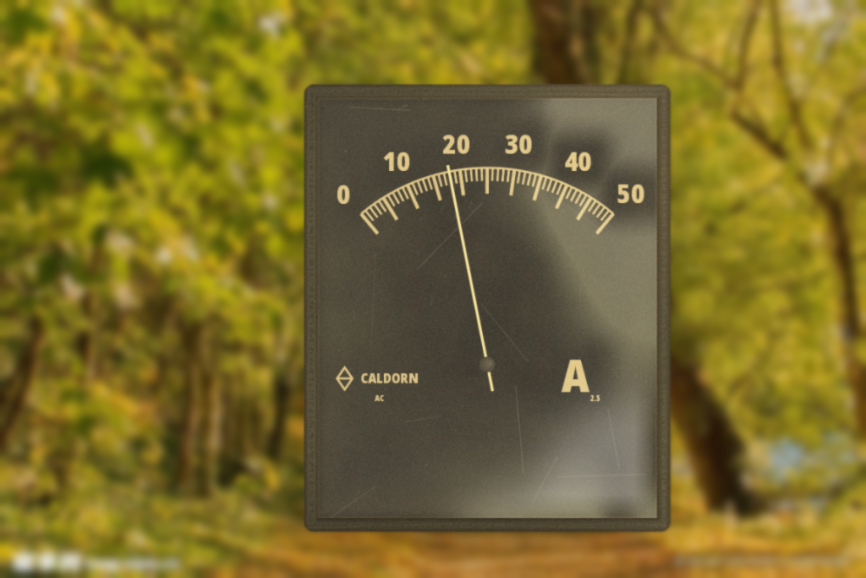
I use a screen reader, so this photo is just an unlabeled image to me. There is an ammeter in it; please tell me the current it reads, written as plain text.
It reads 18 A
